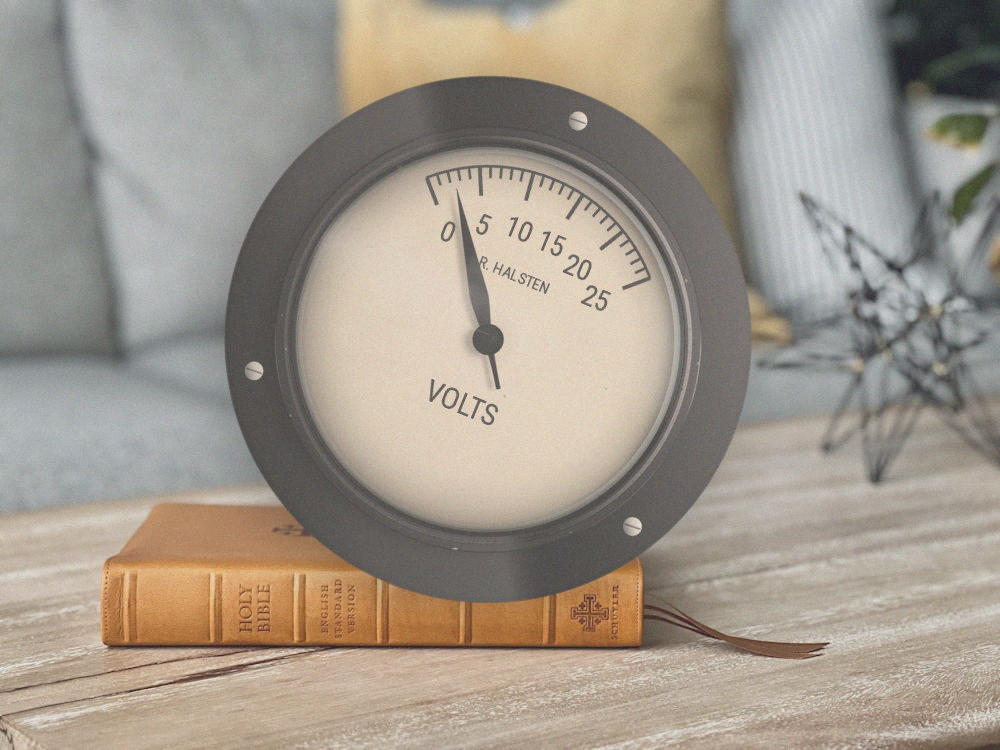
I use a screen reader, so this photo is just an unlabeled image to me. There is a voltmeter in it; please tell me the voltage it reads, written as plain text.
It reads 2.5 V
